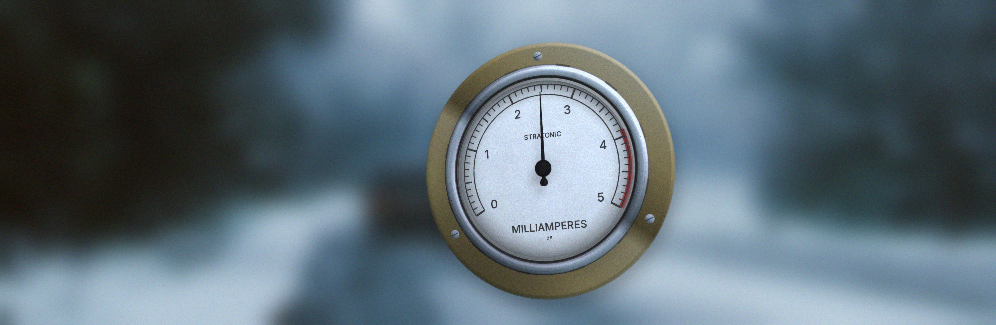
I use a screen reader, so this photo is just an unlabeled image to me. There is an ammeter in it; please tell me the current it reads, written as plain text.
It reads 2.5 mA
